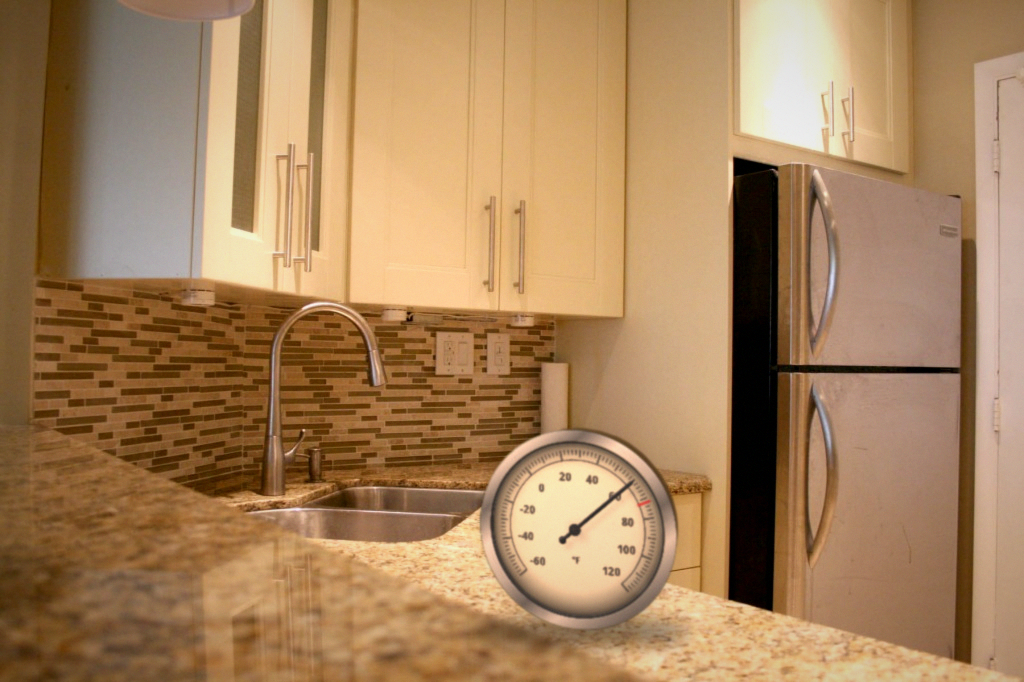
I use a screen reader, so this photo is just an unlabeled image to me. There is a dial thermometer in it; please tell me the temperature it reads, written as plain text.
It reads 60 °F
